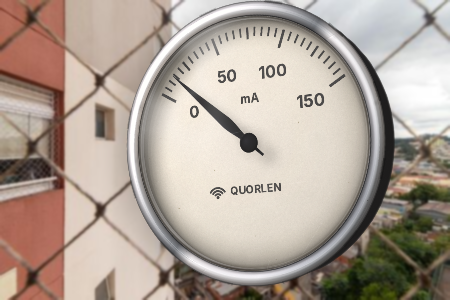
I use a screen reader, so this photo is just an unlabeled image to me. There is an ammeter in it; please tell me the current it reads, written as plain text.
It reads 15 mA
